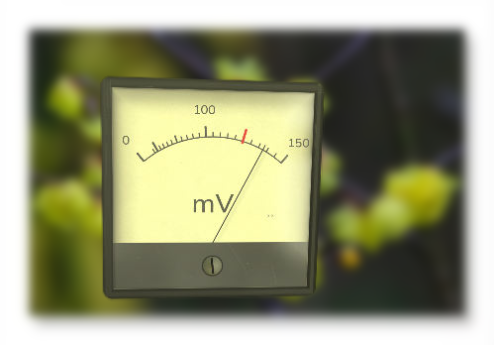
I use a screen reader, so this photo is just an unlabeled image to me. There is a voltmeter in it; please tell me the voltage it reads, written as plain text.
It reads 137.5 mV
